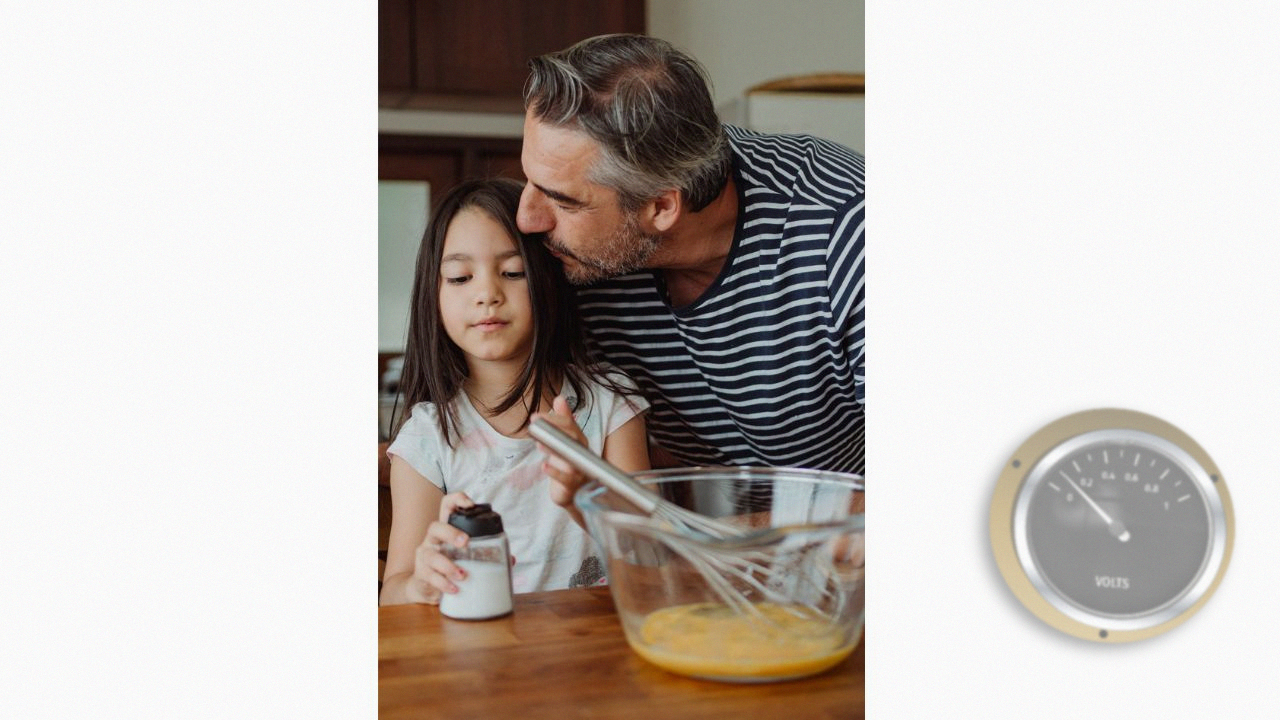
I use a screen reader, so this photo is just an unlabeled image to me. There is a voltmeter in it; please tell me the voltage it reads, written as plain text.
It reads 0.1 V
